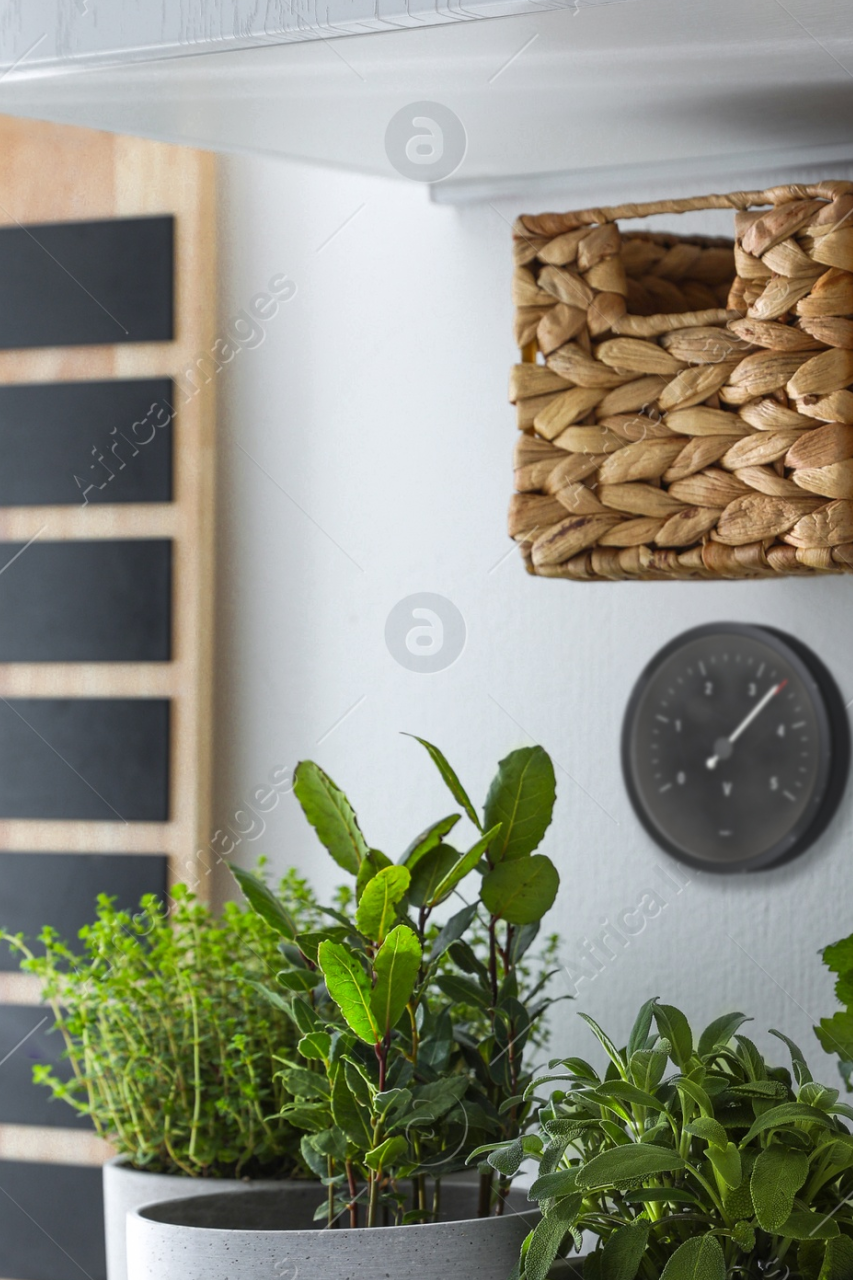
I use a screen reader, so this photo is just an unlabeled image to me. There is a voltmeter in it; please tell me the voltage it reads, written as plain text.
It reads 3.4 V
